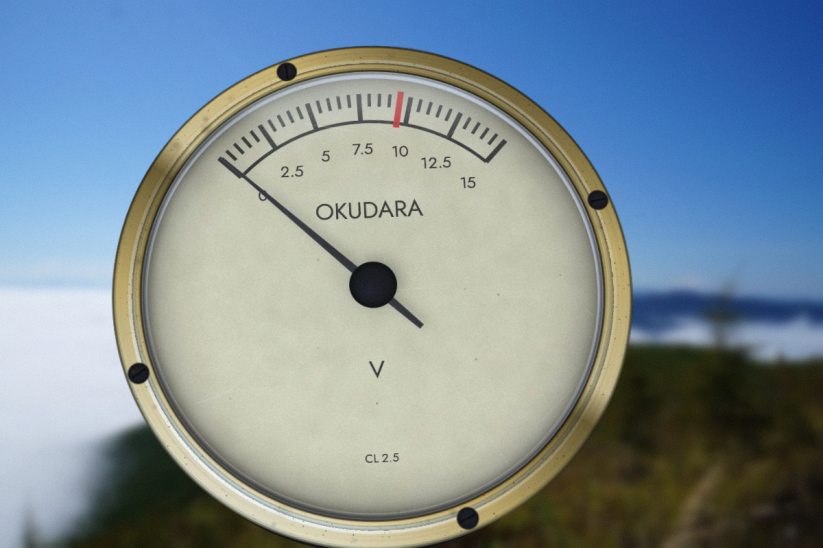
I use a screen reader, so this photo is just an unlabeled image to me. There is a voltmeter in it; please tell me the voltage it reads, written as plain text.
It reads 0 V
